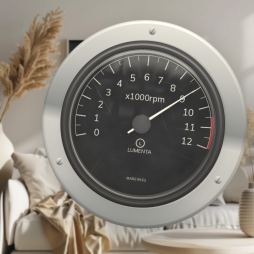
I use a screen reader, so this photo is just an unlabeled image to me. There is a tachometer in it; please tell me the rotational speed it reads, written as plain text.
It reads 9000 rpm
